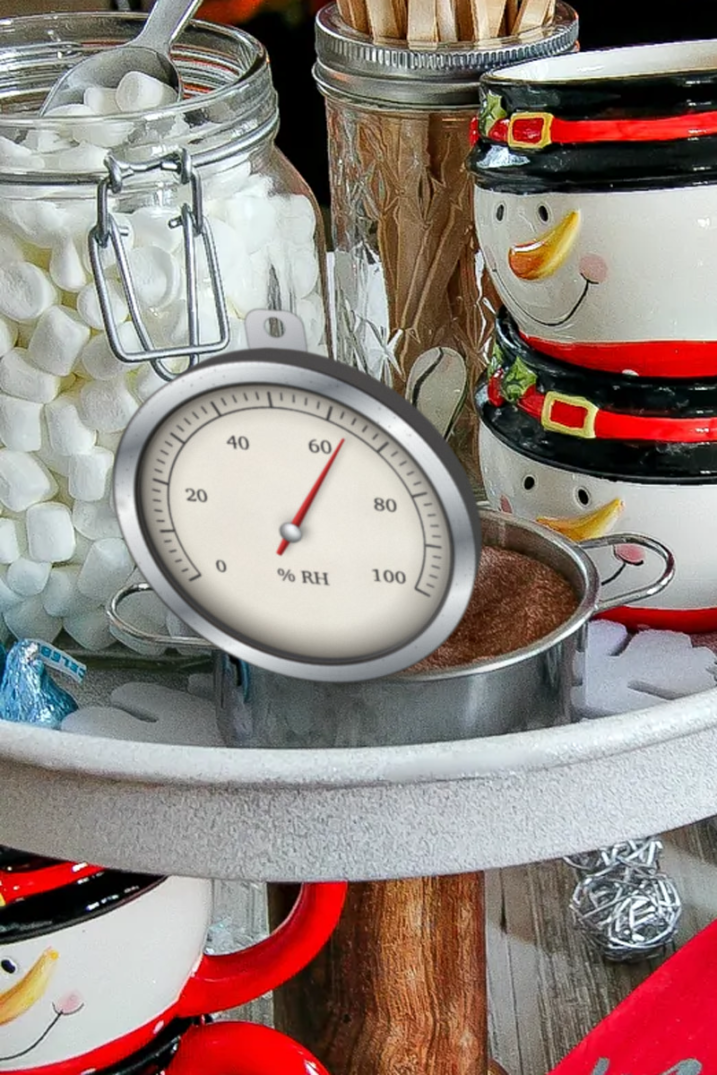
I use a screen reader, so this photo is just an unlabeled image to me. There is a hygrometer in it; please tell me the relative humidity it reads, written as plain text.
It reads 64 %
